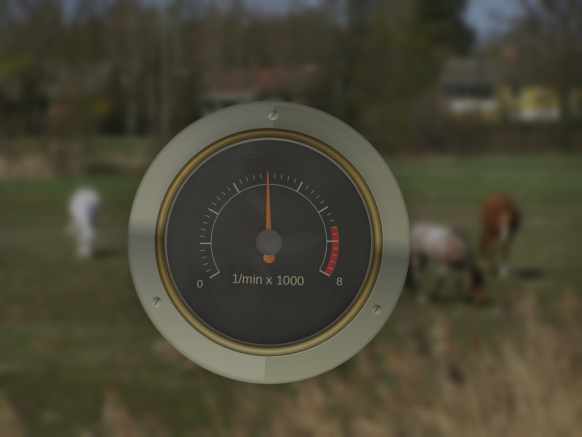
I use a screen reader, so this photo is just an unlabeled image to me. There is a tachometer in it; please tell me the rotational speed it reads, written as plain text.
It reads 4000 rpm
